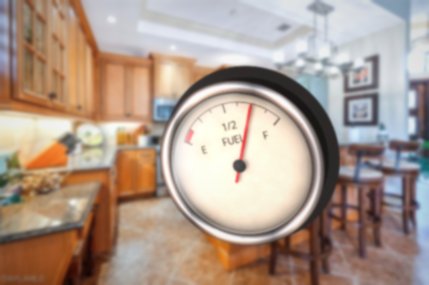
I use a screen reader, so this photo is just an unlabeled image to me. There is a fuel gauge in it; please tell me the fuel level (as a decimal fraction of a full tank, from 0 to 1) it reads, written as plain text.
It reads 0.75
